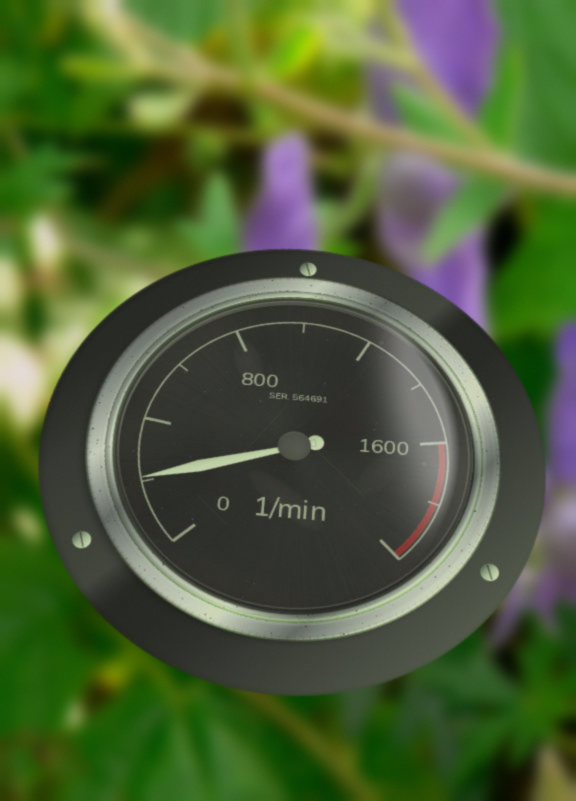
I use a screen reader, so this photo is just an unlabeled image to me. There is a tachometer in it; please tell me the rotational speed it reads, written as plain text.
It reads 200 rpm
